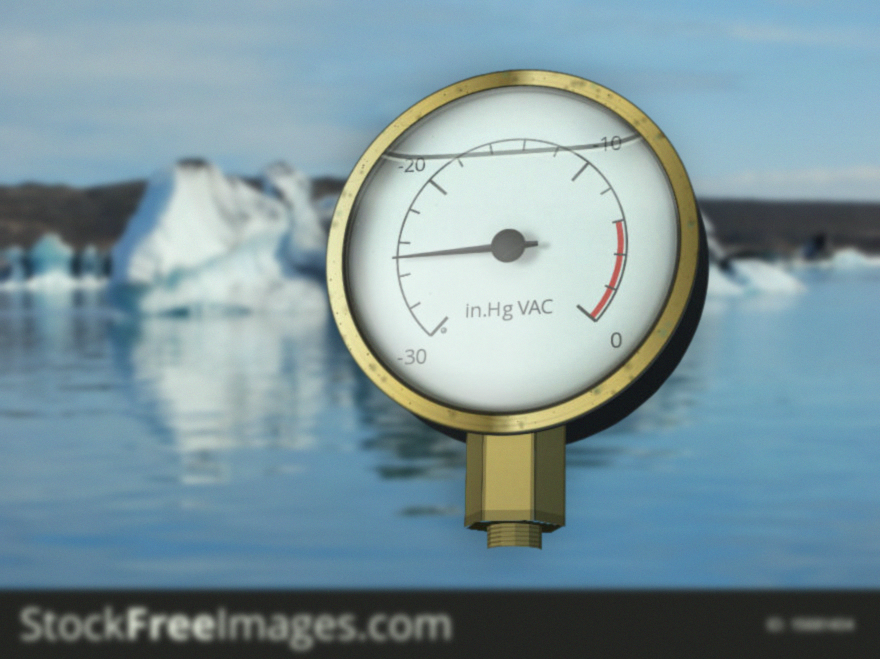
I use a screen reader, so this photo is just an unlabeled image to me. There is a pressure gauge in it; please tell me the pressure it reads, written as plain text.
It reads -25 inHg
